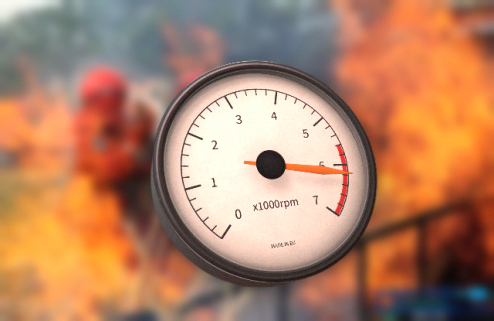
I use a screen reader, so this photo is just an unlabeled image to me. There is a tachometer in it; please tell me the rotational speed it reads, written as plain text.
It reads 6200 rpm
